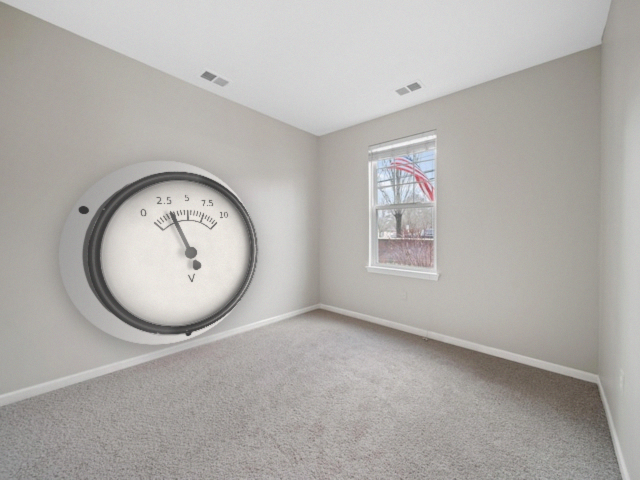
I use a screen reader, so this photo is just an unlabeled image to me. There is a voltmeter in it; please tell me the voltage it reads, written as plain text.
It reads 2.5 V
